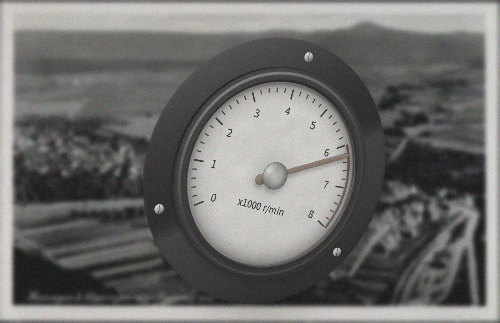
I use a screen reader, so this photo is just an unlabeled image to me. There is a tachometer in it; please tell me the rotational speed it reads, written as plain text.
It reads 6200 rpm
